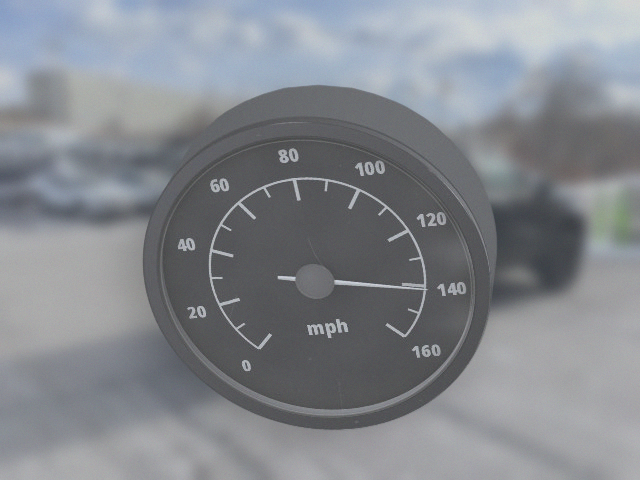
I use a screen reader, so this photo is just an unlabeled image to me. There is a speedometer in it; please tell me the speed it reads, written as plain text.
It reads 140 mph
